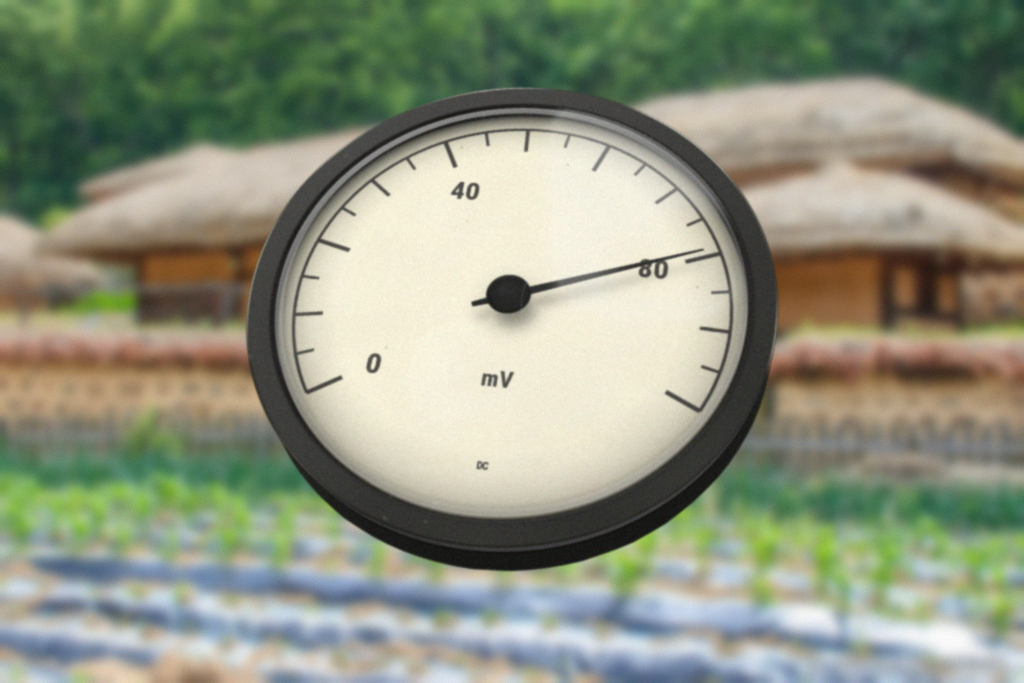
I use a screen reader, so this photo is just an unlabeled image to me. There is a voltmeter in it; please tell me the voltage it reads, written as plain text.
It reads 80 mV
